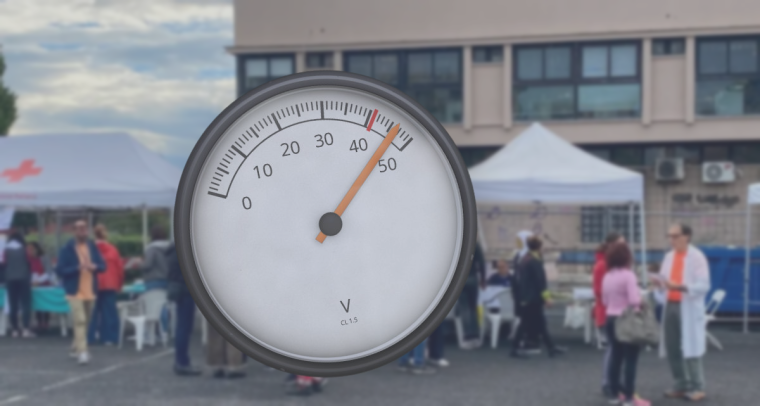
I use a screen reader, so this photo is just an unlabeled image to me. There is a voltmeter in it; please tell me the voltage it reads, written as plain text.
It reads 46 V
